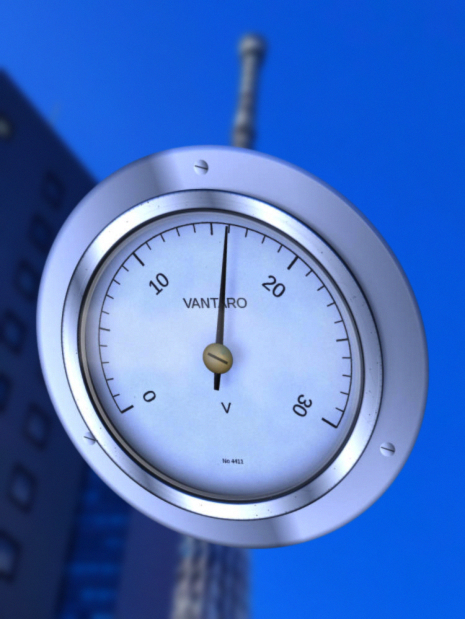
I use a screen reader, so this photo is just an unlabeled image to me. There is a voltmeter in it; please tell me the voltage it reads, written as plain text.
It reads 16 V
